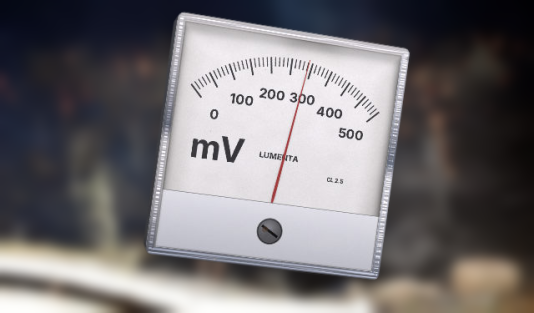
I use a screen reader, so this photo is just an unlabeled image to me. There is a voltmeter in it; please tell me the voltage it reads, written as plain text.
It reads 290 mV
